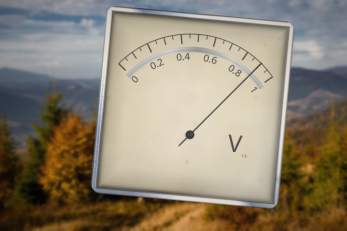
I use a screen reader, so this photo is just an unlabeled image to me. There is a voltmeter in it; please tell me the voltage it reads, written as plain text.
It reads 0.9 V
